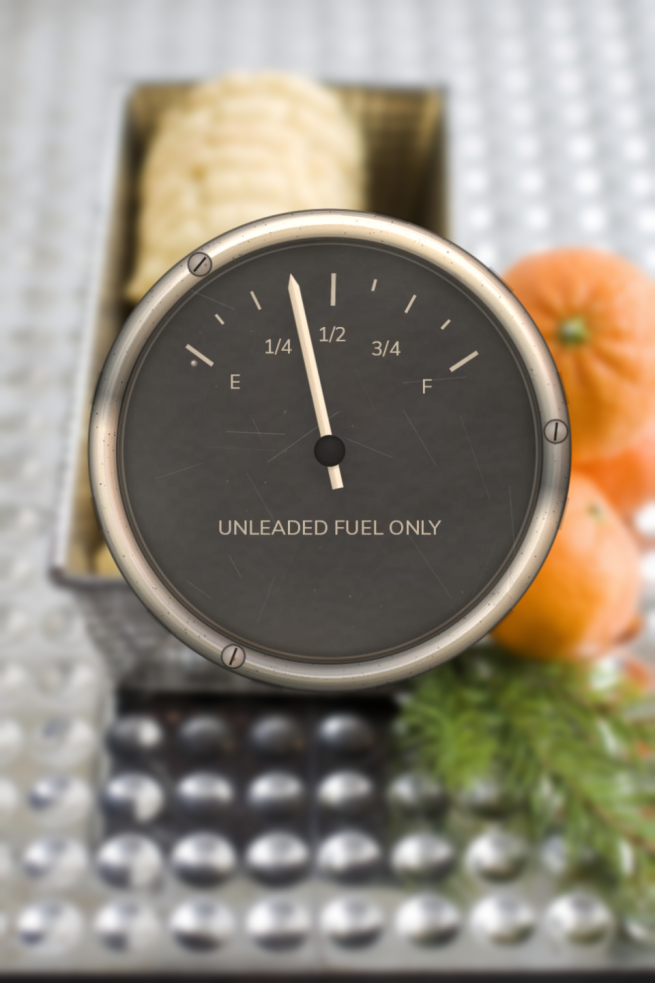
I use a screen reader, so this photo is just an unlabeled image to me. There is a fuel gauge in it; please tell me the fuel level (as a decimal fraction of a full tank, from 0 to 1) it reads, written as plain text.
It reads 0.375
